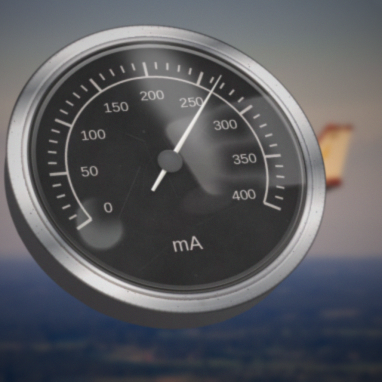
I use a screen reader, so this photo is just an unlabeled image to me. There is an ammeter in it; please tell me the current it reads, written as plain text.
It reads 265 mA
